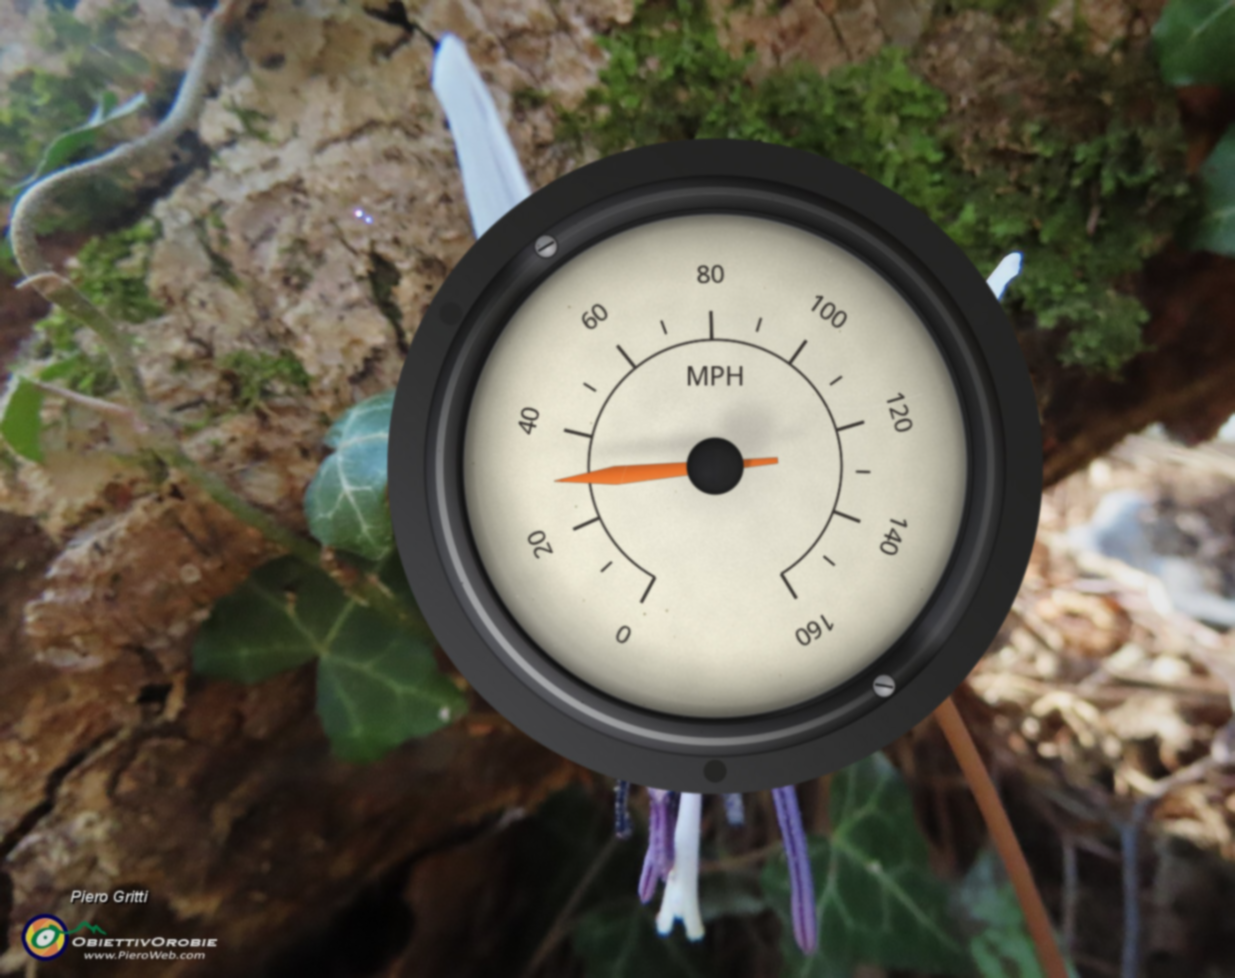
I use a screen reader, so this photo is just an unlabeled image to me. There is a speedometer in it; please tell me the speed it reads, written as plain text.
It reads 30 mph
